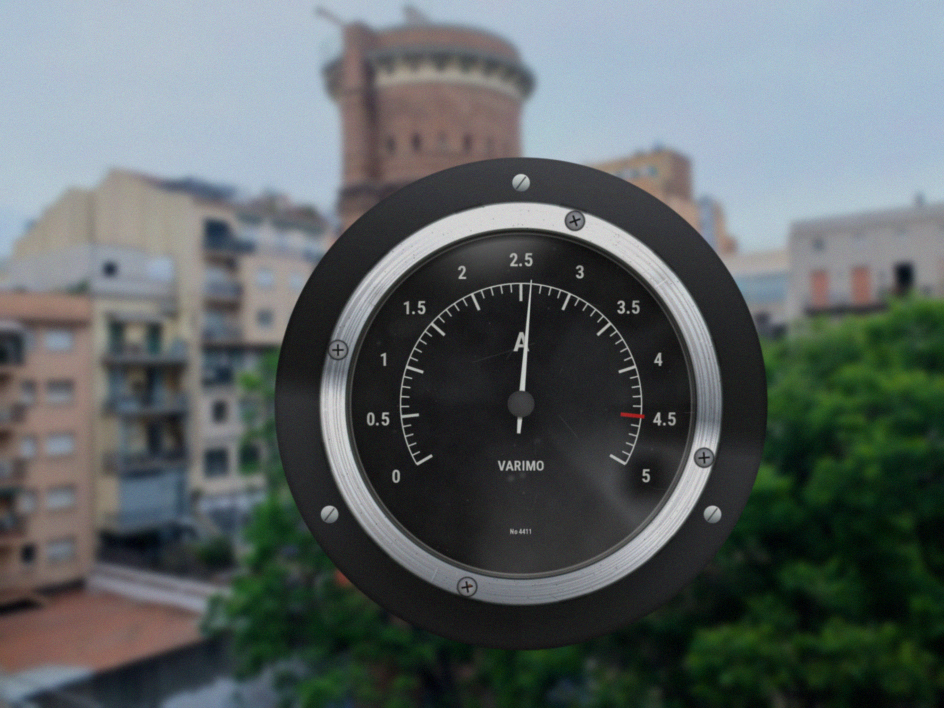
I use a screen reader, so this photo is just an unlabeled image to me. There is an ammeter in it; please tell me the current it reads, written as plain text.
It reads 2.6 A
